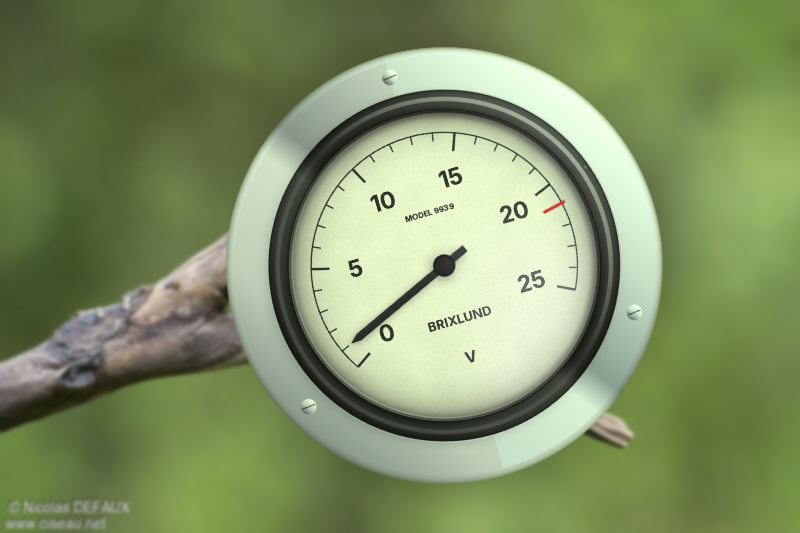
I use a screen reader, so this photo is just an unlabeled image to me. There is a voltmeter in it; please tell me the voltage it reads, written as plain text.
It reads 1 V
